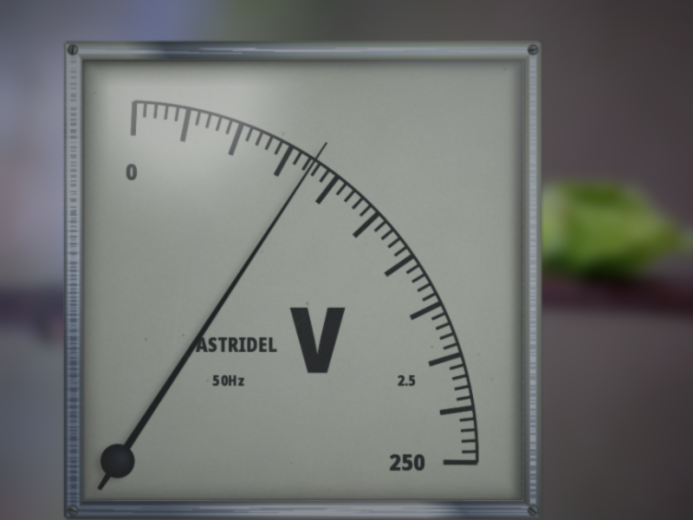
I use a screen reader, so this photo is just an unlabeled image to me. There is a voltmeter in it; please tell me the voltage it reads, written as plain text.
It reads 87.5 V
